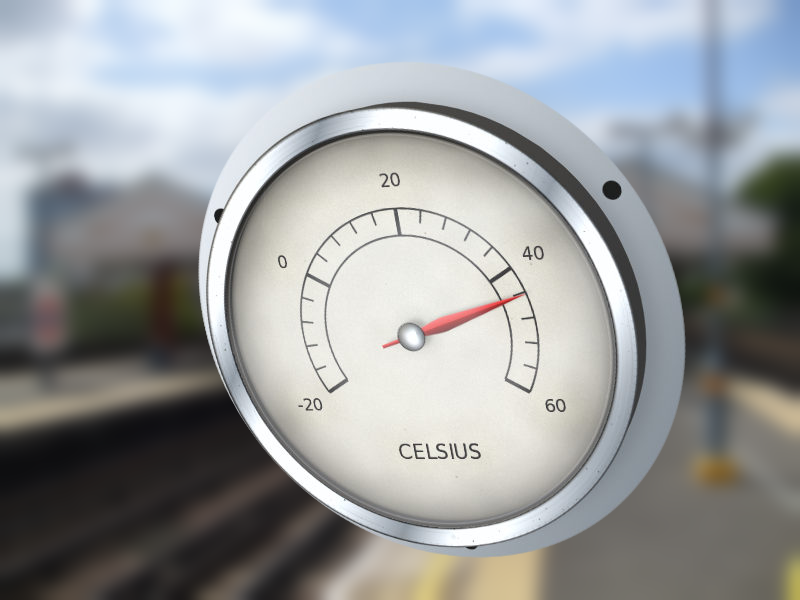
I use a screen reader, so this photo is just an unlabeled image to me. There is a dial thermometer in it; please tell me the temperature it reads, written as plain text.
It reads 44 °C
